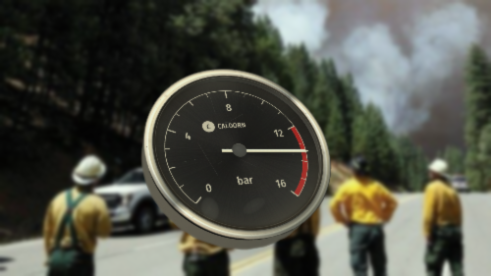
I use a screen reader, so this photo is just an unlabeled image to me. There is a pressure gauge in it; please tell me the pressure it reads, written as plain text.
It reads 13.5 bar
